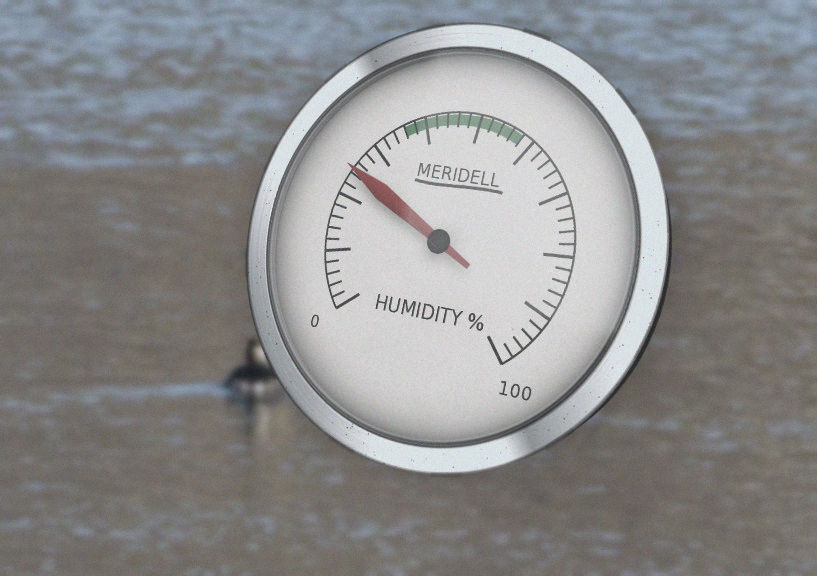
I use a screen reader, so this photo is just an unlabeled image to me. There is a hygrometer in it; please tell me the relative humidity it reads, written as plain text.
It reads 25 %
